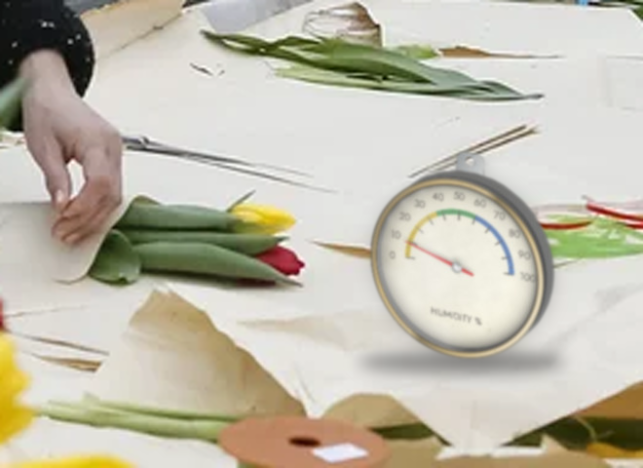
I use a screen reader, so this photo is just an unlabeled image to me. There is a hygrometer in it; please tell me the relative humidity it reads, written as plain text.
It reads 10 %
